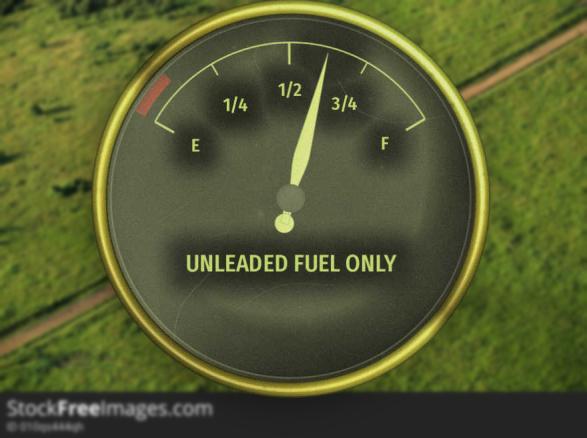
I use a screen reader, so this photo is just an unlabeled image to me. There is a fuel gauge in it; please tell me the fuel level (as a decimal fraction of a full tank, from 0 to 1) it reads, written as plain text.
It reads 0.625
